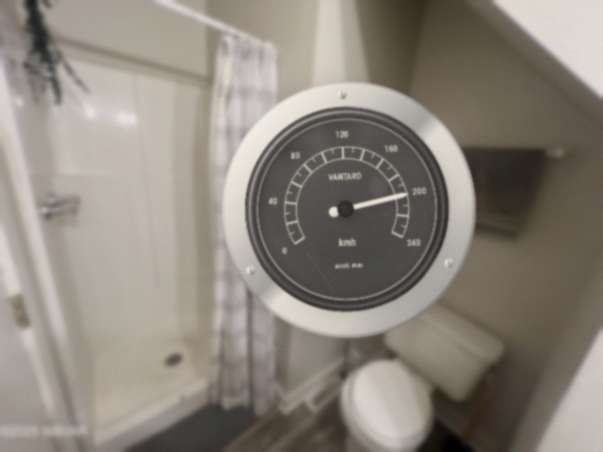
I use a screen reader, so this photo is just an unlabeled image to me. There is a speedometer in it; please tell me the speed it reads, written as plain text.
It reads 200 km/h
